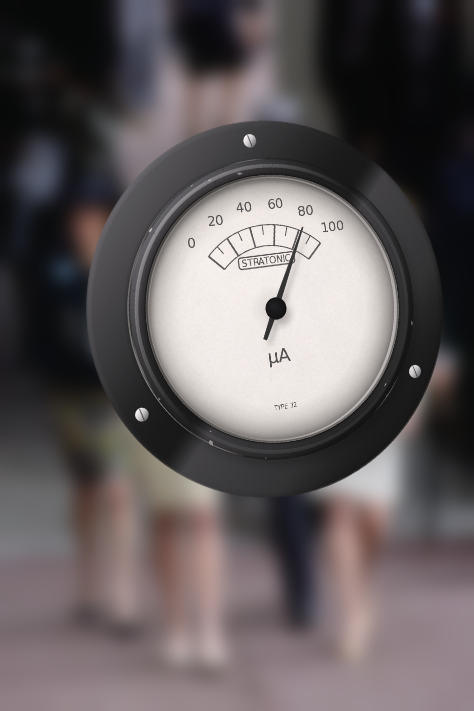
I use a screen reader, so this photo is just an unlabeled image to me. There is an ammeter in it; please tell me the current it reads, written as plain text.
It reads 80 µA
